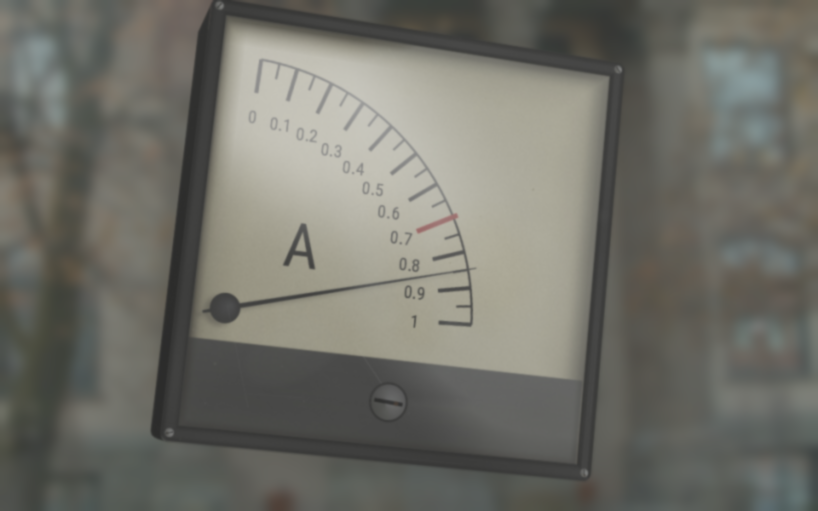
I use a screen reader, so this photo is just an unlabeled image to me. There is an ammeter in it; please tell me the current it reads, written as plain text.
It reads 0.85 A
